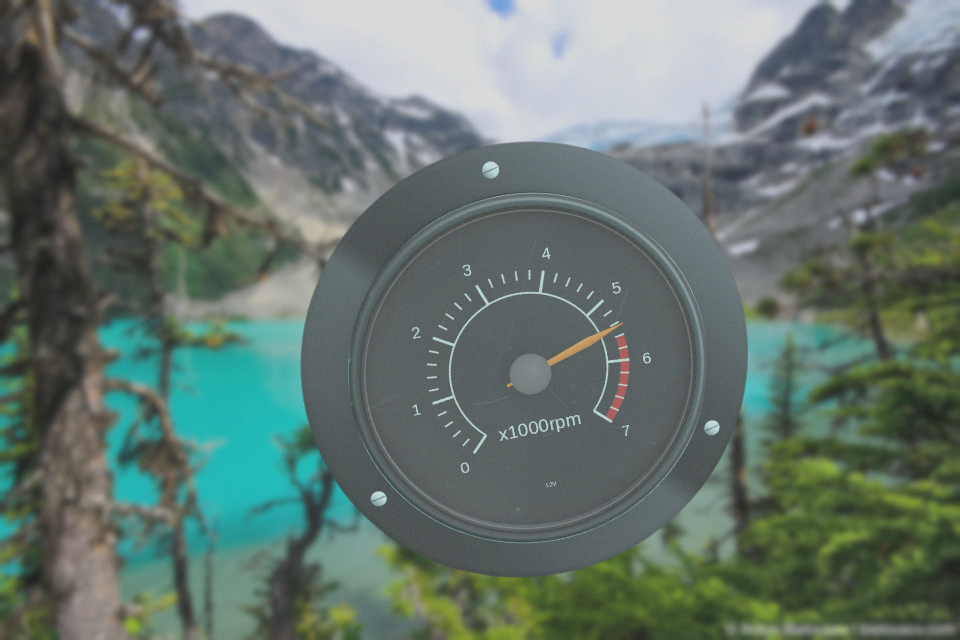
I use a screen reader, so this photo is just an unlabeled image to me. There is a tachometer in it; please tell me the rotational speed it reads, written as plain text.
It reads 5400 rpm
